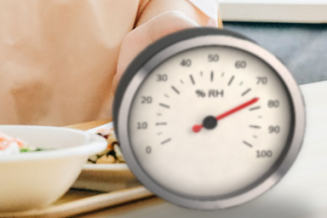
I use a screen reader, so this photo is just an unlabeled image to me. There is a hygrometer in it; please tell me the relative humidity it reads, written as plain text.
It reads 75 %
